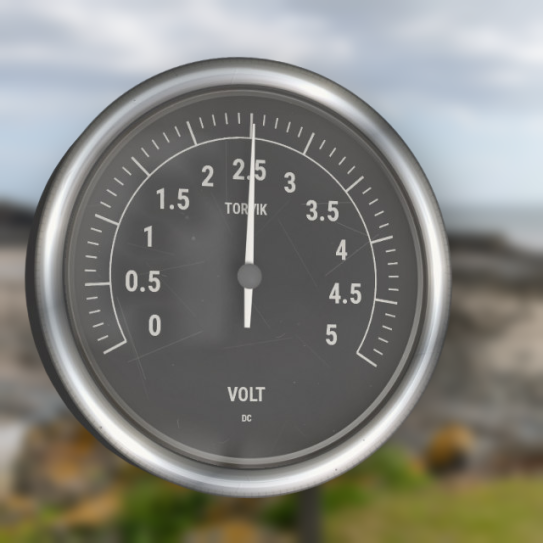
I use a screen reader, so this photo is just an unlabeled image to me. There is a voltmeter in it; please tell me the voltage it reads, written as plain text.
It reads 2.5 V
